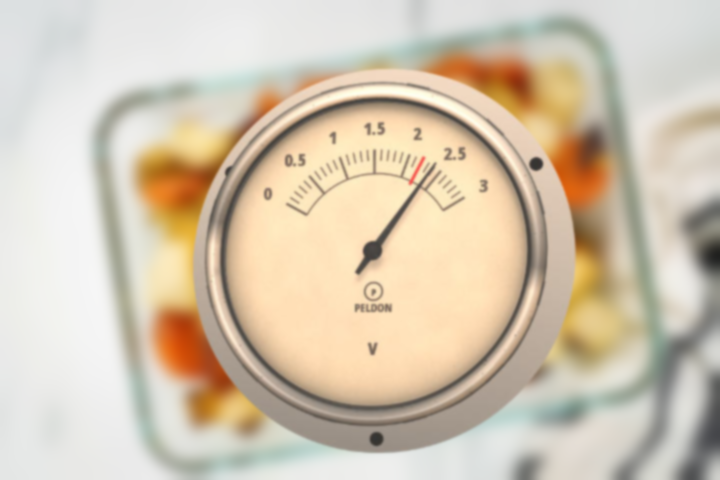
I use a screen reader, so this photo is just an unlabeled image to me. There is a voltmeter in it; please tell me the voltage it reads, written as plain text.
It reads 2.4 V
